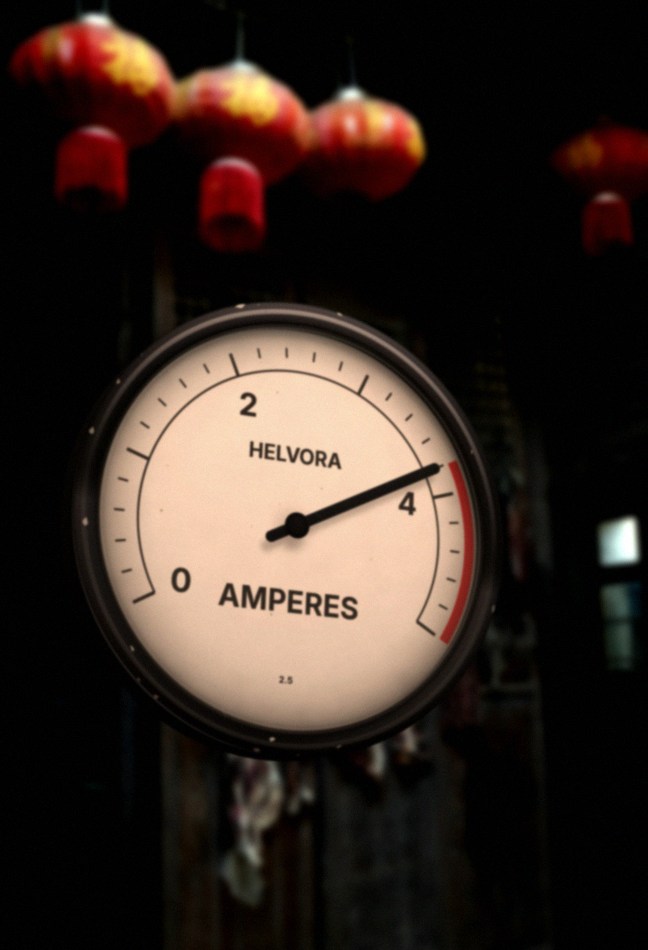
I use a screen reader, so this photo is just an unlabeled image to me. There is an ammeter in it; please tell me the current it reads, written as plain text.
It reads 3.8 A
